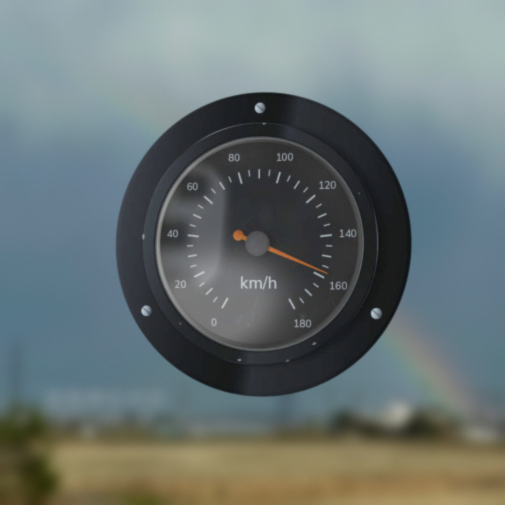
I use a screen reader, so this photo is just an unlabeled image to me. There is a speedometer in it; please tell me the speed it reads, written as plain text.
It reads 157.5 km/h
